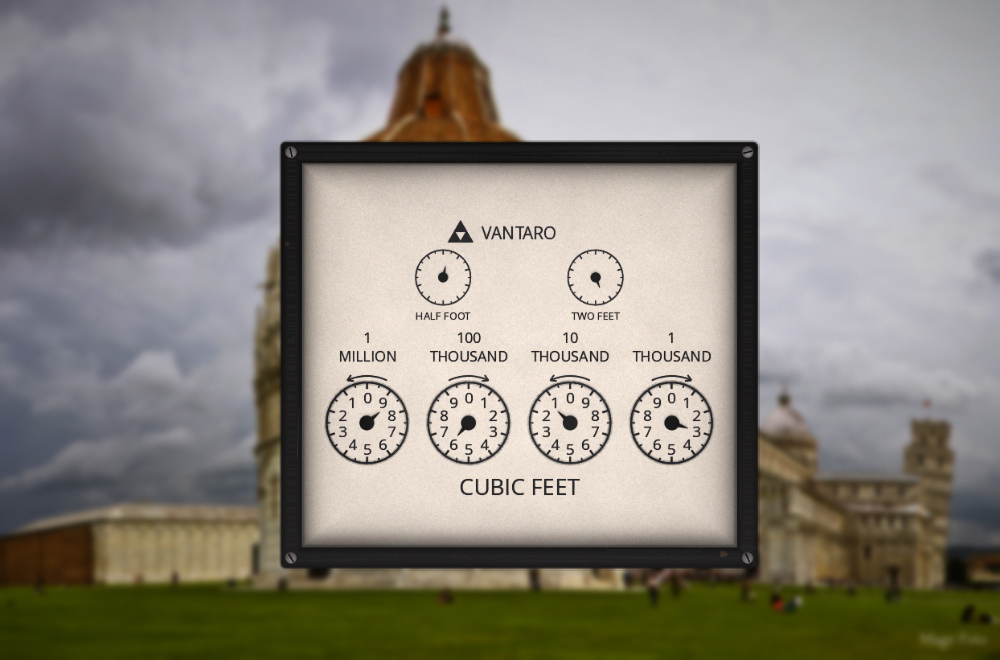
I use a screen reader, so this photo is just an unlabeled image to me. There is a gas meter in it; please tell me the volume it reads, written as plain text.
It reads 861300 ft³
